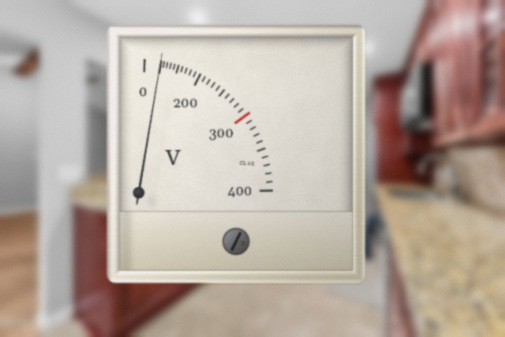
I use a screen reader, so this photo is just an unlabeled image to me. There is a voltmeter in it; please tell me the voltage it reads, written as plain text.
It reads 100 V
